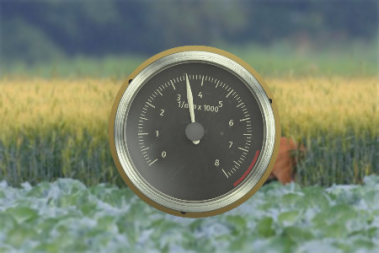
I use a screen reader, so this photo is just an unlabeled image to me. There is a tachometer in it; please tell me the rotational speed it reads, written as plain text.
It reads 3500 rpm
